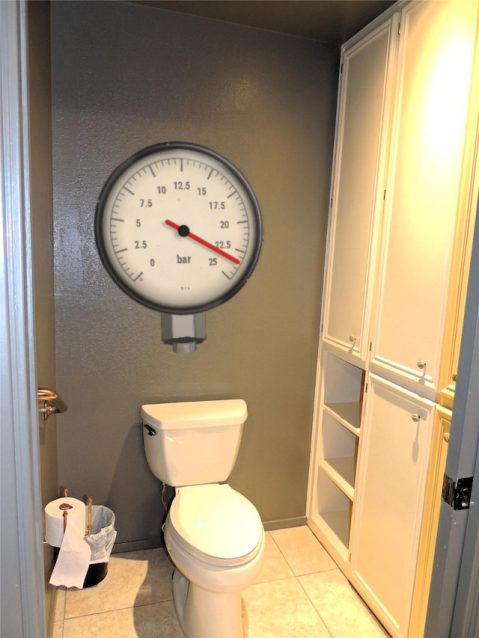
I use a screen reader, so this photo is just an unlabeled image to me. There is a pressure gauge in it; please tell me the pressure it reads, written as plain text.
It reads 23.5 bar
